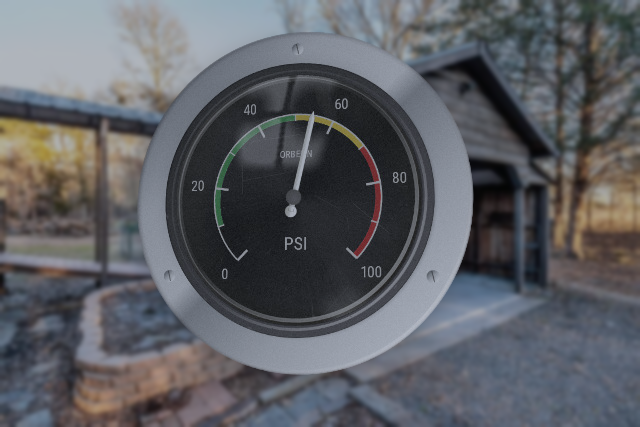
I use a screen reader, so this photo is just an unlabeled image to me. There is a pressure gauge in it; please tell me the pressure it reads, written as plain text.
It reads 55 psi
